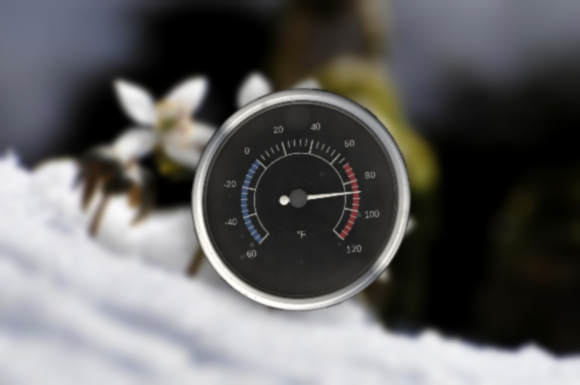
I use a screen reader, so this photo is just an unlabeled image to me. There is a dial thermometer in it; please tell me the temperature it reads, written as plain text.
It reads 88 °F
